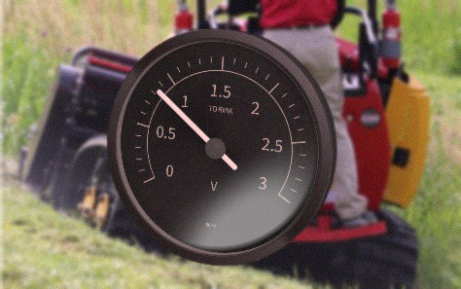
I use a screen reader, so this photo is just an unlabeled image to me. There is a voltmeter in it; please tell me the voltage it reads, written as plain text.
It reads 0.85 V
